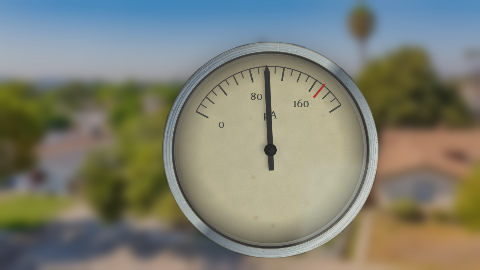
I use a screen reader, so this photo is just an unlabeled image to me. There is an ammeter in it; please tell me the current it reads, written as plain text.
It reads 100 µA
